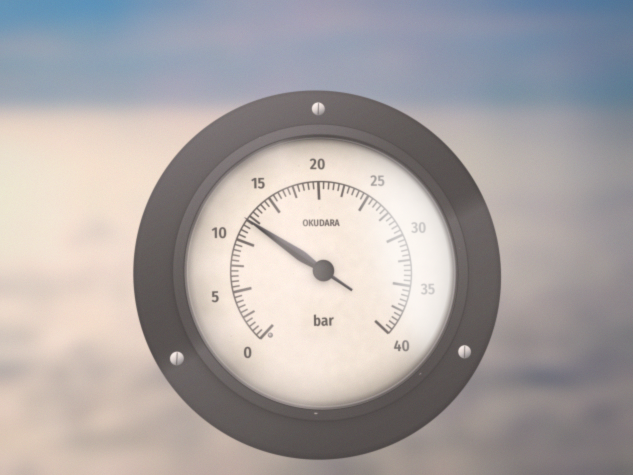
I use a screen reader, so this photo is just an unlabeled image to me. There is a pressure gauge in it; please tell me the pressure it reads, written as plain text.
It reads 12 bar
